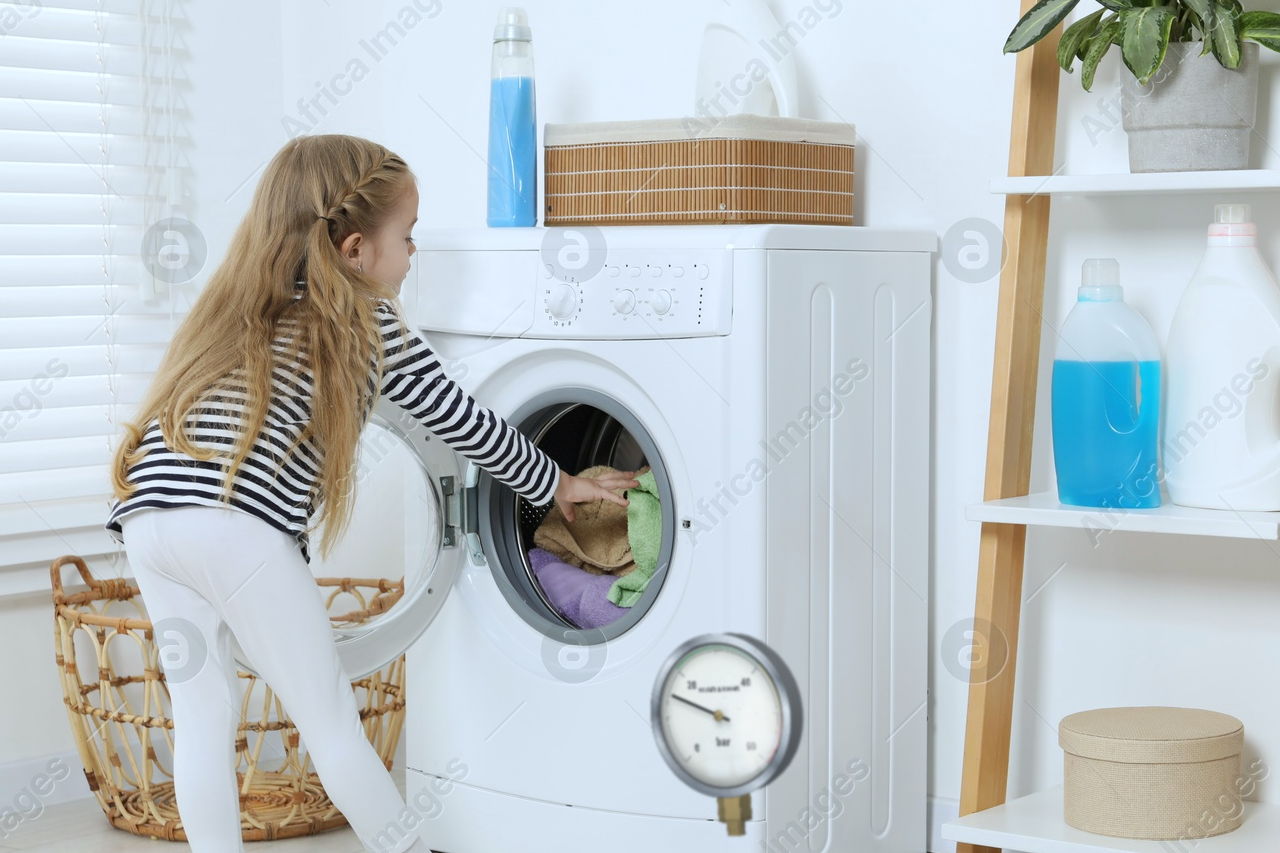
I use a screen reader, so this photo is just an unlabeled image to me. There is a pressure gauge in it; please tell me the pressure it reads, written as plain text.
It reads 15 bar
